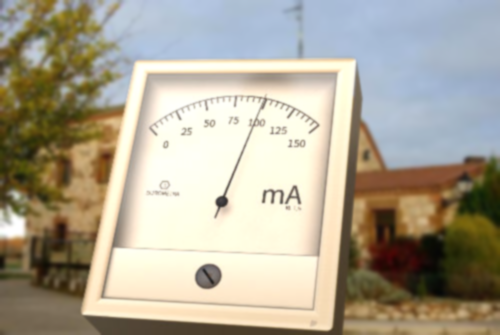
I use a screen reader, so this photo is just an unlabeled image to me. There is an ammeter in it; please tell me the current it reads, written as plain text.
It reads 100 mA
